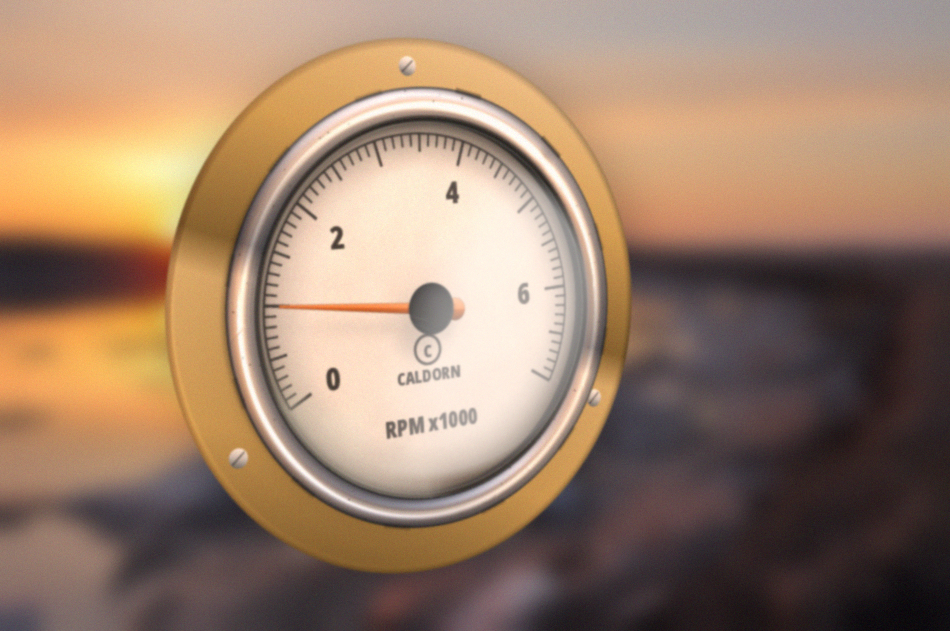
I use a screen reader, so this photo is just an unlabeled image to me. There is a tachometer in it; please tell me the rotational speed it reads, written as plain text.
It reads 1000 rpm
